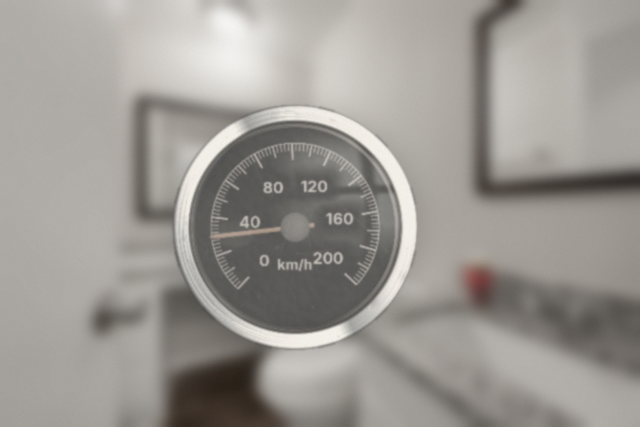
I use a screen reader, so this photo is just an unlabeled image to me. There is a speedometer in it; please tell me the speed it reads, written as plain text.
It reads 30 km/h
